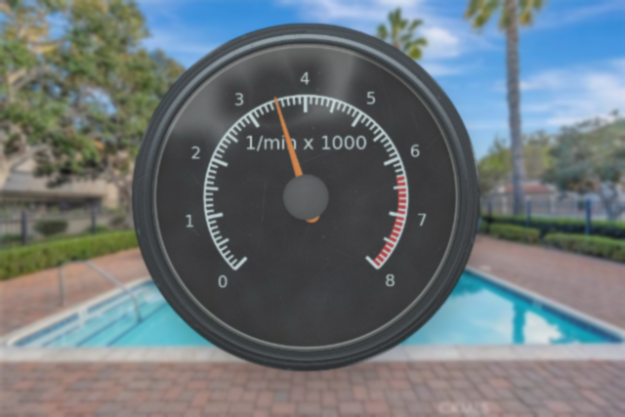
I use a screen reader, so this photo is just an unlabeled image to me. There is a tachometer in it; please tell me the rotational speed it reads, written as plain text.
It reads 3500 rpm
